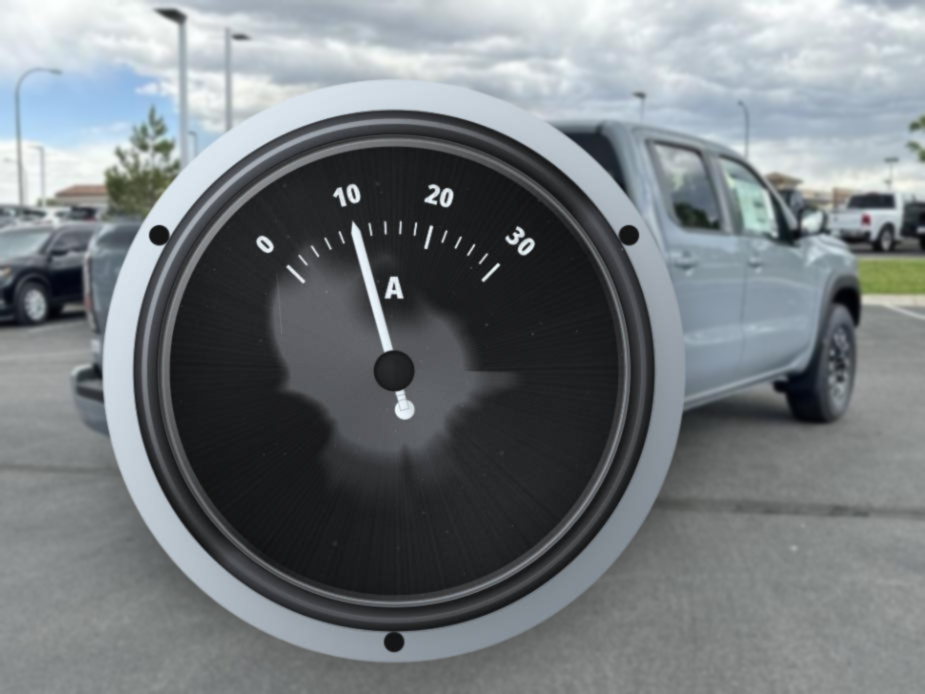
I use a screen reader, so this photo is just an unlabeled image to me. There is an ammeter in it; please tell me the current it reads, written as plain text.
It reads 10 A
